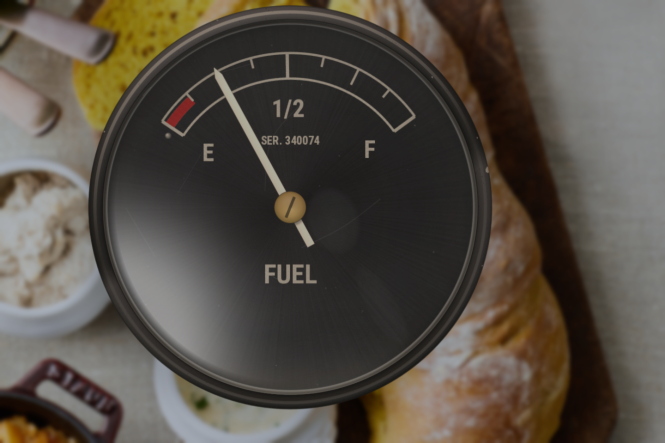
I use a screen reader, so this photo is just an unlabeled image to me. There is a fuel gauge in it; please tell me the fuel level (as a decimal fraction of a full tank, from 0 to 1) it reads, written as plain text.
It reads 0.25
